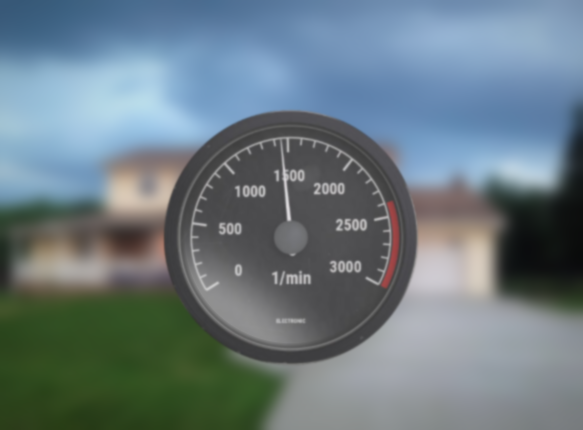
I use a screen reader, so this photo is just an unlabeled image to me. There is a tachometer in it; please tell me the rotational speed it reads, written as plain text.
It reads 1450 rpm
